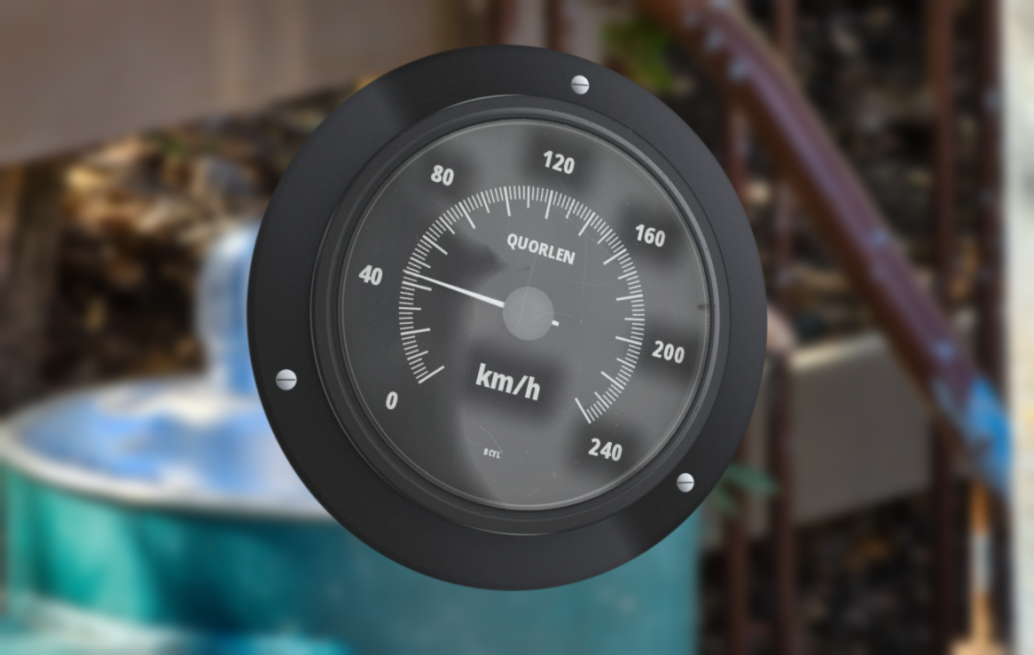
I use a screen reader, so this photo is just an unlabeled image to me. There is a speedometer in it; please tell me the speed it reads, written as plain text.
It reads 44 km/h
